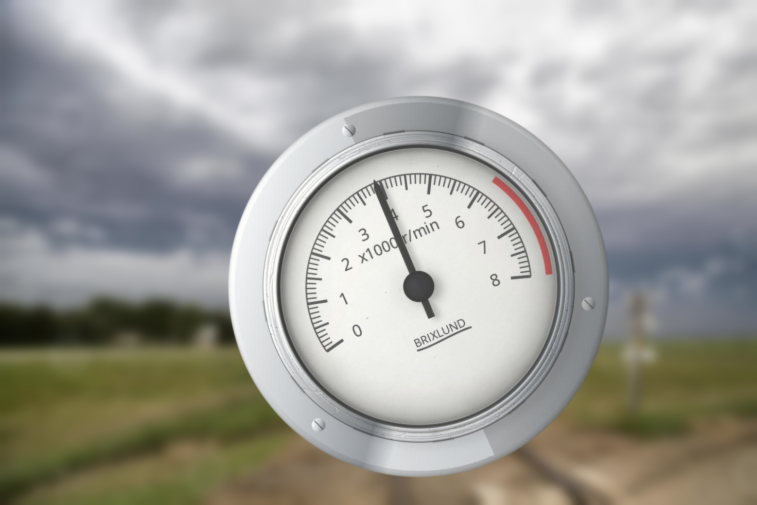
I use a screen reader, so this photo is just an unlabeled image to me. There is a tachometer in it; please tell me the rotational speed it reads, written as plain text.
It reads 3900 rpm
